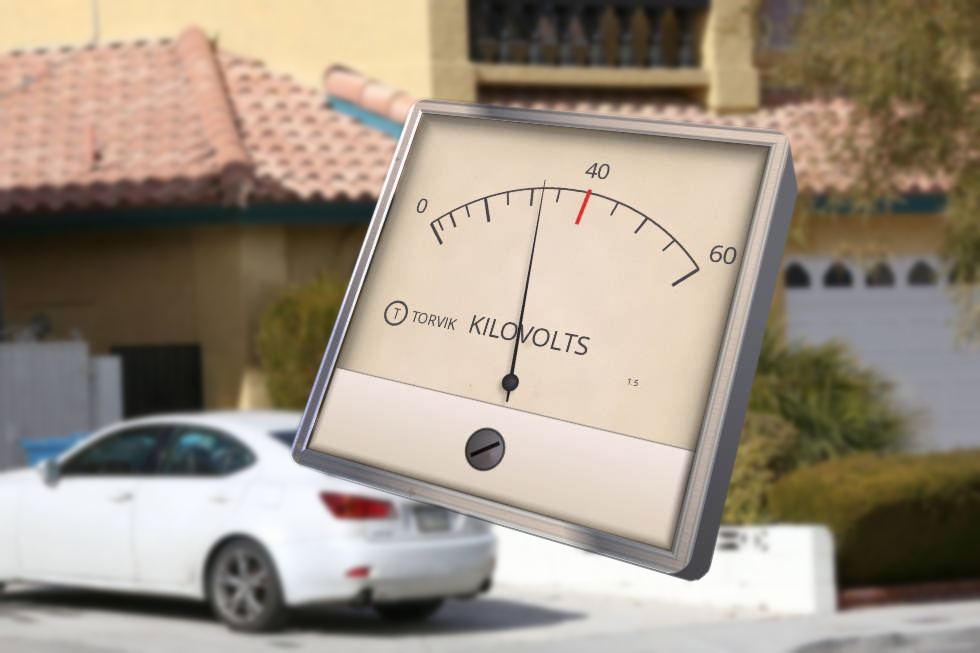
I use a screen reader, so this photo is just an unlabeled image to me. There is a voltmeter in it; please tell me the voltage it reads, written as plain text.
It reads 32.5 kV
